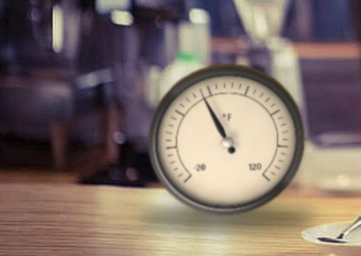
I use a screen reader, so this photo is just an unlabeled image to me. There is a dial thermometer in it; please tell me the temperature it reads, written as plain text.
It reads 36 °F
